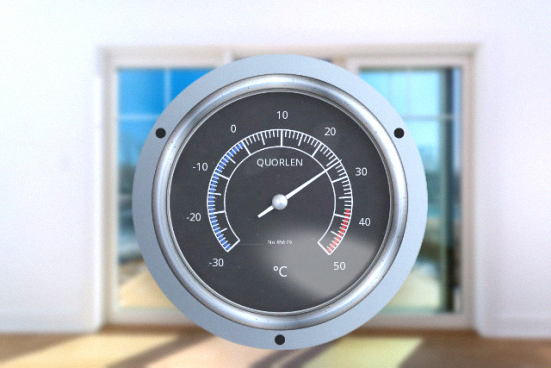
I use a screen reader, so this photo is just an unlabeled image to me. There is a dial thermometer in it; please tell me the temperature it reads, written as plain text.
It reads 26 °C
